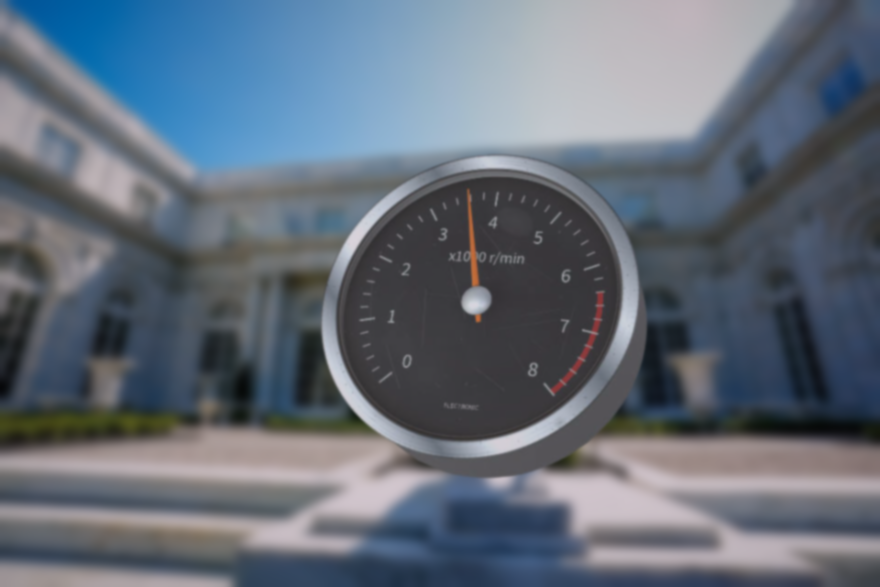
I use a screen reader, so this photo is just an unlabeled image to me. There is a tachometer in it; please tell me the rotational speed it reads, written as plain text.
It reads 3600 rpm
